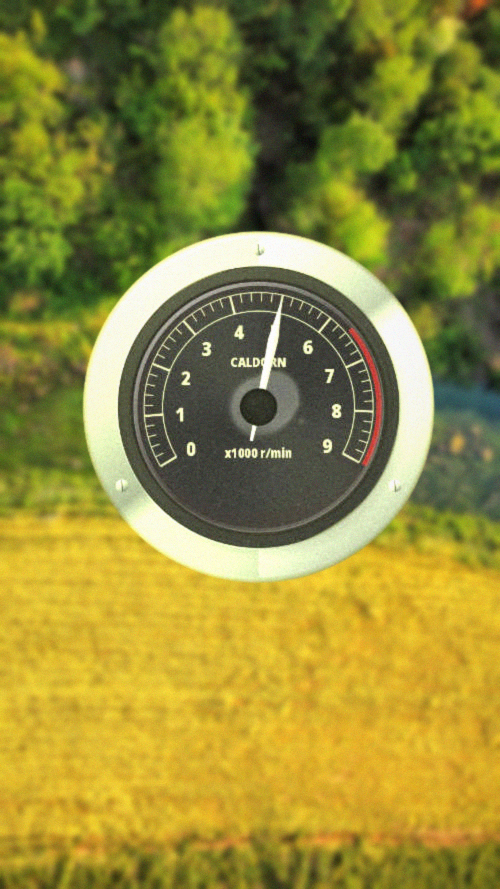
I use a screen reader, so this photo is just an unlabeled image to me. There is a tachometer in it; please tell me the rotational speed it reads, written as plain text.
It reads 5000 rpm
